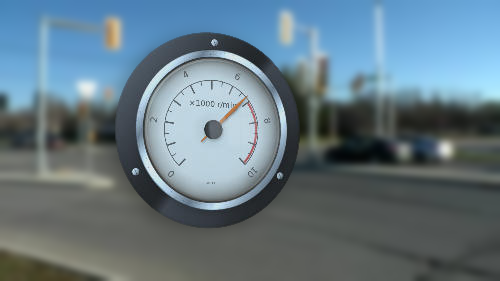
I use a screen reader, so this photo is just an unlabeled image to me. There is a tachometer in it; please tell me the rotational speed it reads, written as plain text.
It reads 6750 rpm
